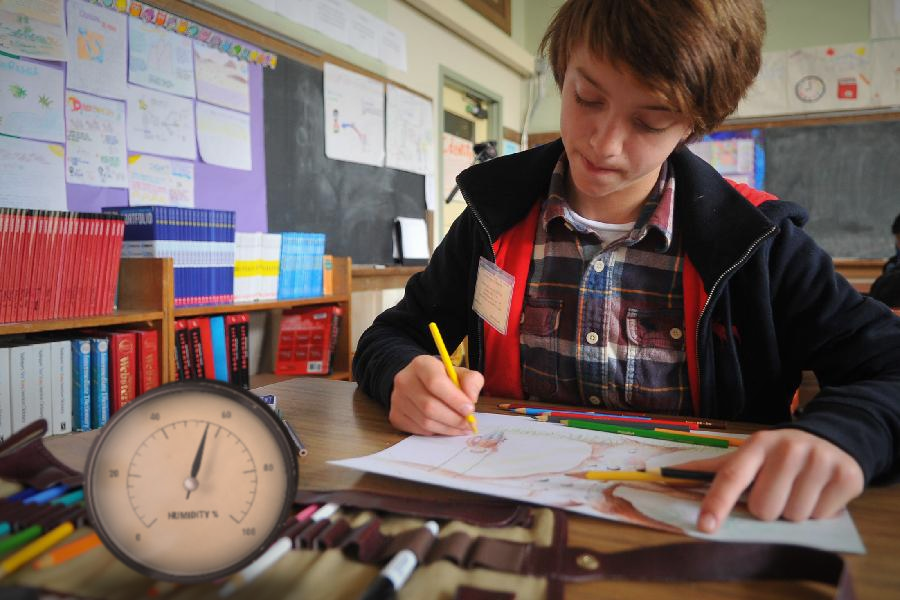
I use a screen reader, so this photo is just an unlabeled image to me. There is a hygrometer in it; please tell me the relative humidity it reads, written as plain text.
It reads 56 %
